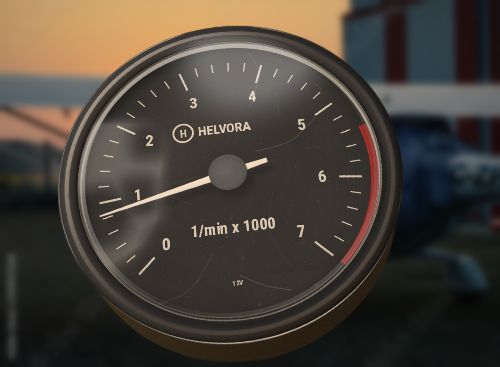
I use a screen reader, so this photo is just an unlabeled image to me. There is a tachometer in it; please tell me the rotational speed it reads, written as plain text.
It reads 800 rpm
